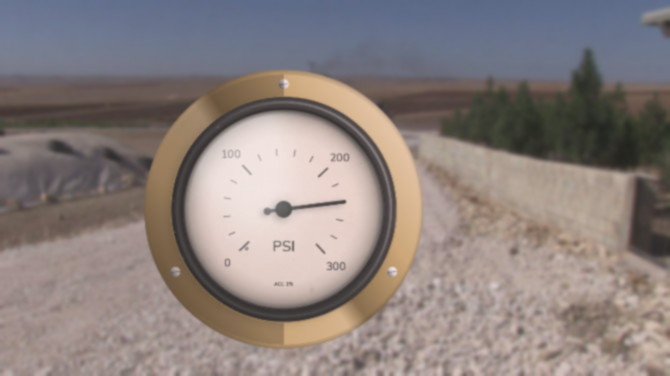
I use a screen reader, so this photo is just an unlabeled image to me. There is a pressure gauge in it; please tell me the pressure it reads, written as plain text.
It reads 240 psi
